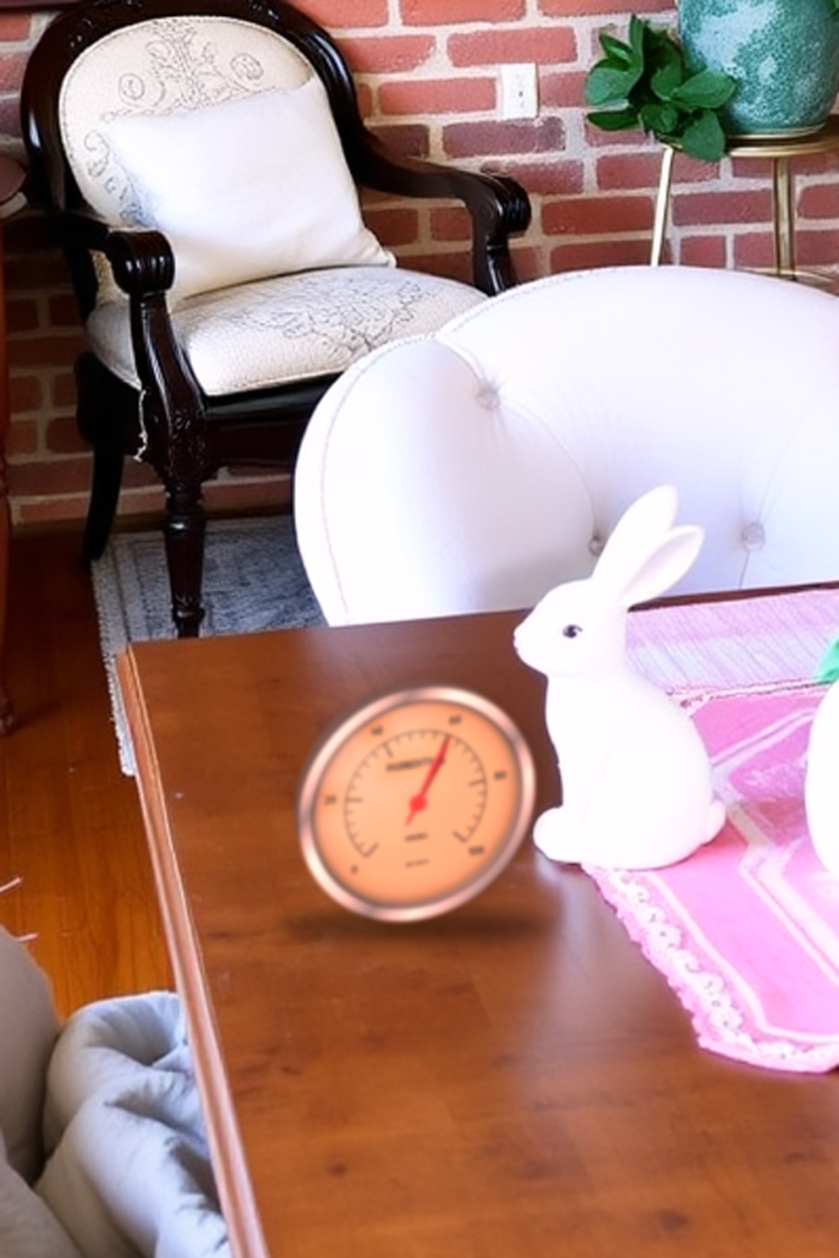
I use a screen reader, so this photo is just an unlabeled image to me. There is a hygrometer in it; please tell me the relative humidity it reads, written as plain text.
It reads 60 %
